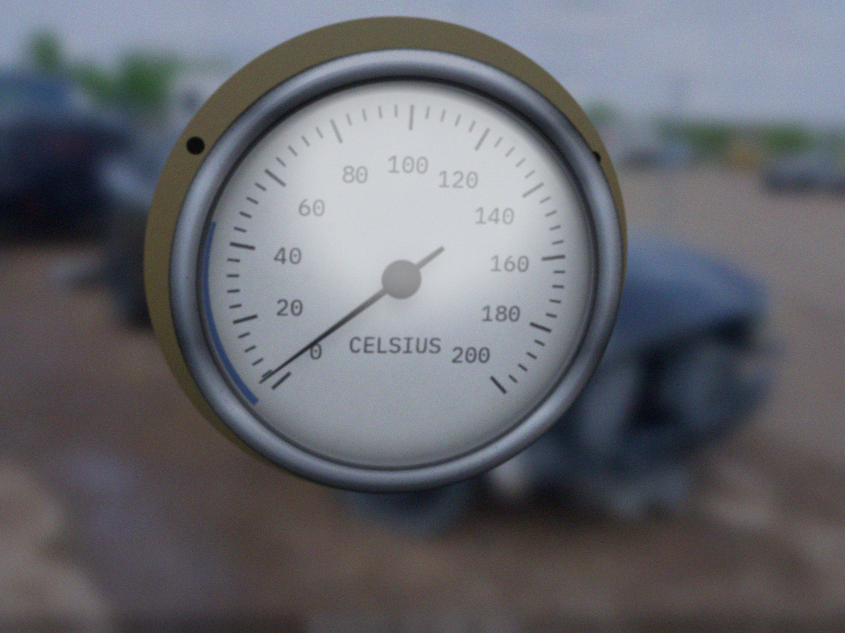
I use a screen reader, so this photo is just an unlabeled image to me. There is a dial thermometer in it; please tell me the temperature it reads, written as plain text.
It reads 4 °C
